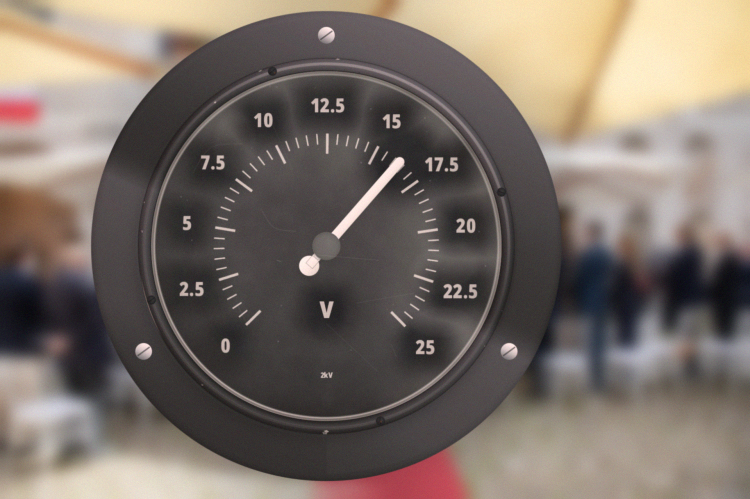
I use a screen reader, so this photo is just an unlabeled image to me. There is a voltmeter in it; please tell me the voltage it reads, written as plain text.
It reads 16.25 V
